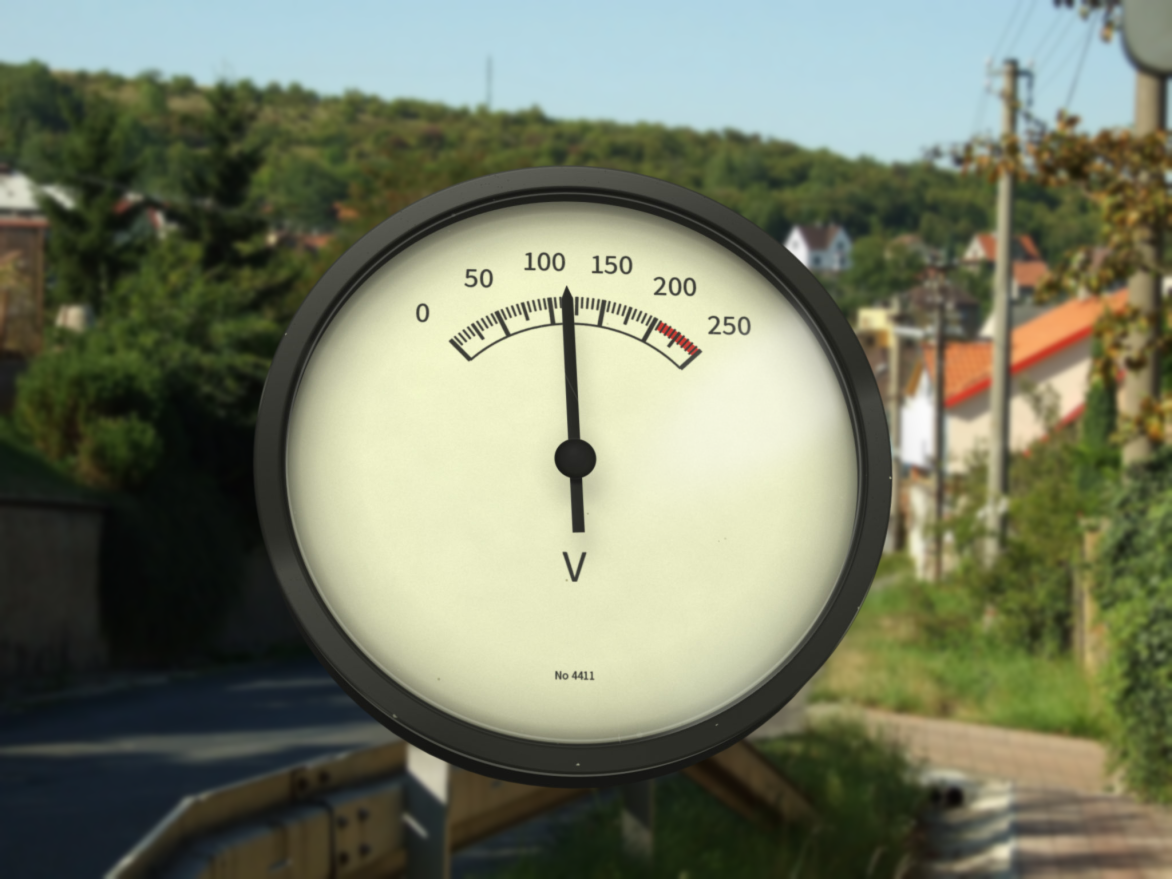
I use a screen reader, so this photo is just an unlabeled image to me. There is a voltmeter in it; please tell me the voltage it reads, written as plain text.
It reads 115 V
